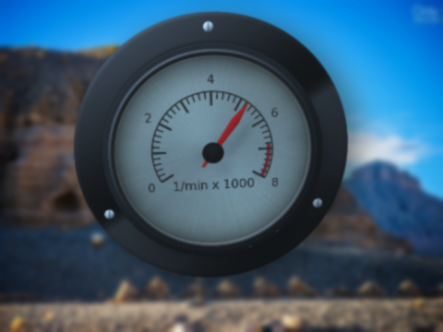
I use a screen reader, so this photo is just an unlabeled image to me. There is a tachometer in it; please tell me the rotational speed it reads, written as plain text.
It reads 5200 rpm
